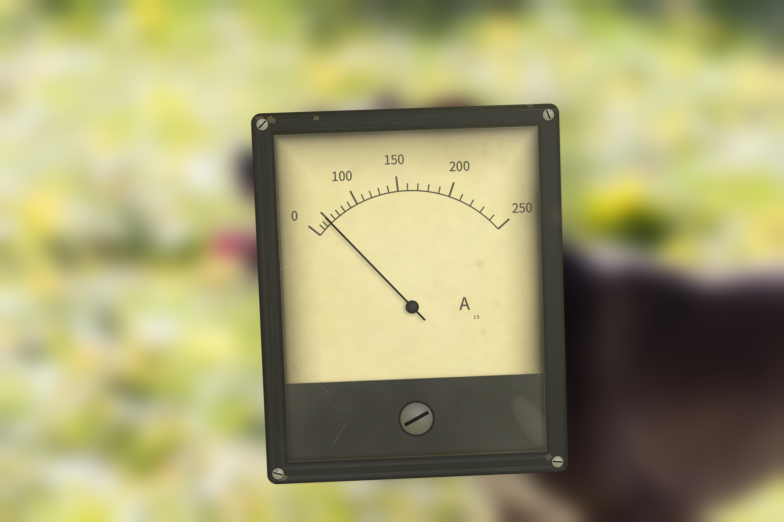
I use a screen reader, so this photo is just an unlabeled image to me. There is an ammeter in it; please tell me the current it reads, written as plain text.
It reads 50 A
